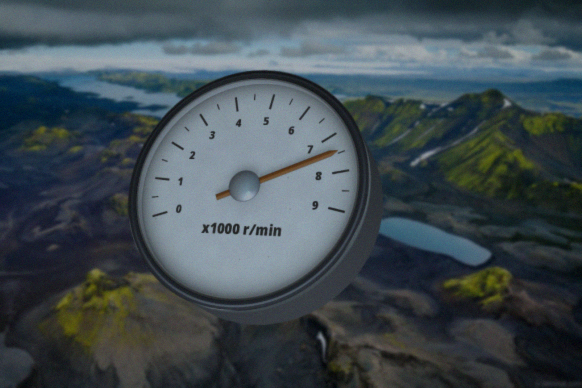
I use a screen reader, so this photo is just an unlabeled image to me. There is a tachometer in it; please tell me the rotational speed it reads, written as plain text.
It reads 7500 rpm
